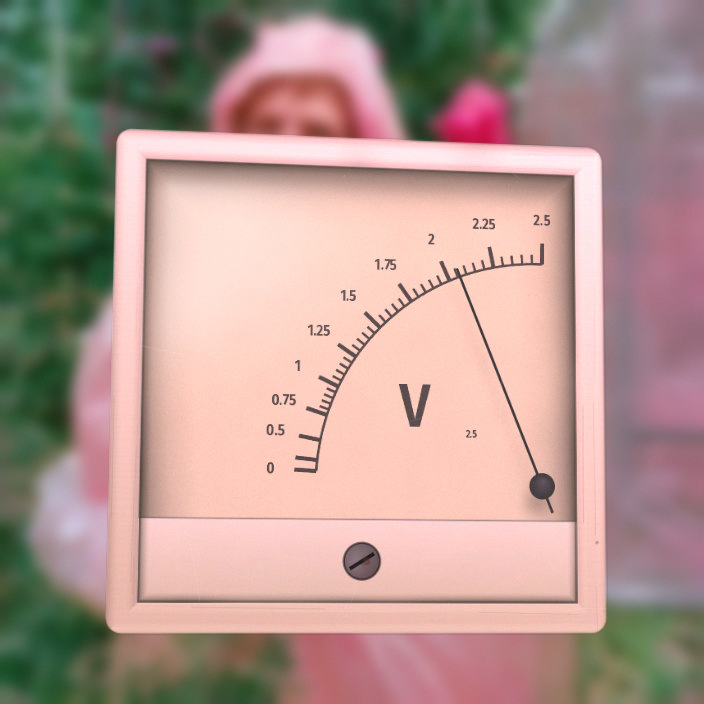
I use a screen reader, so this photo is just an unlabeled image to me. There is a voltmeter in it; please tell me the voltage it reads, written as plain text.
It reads 2.05 V
